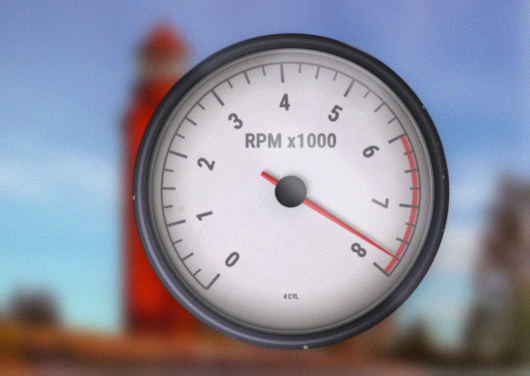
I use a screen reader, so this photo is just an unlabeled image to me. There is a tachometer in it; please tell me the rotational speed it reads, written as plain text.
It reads 7750 rpm
